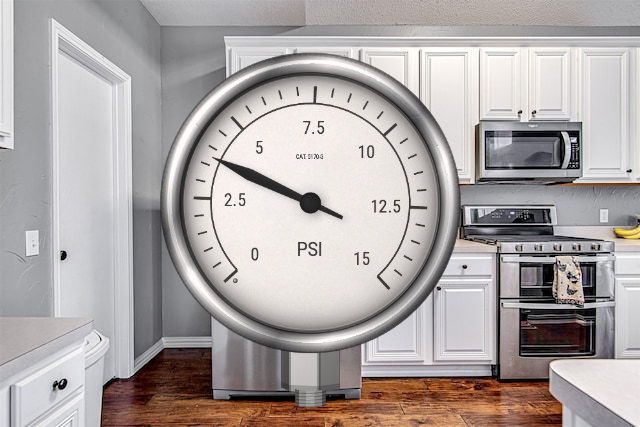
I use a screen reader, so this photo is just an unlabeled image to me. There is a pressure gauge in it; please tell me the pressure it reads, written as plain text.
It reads 3.75 psi
